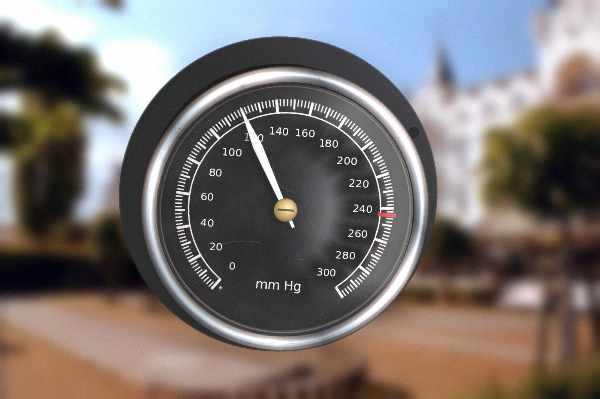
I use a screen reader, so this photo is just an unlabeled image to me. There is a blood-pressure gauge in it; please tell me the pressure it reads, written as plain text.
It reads 120 mmHg
